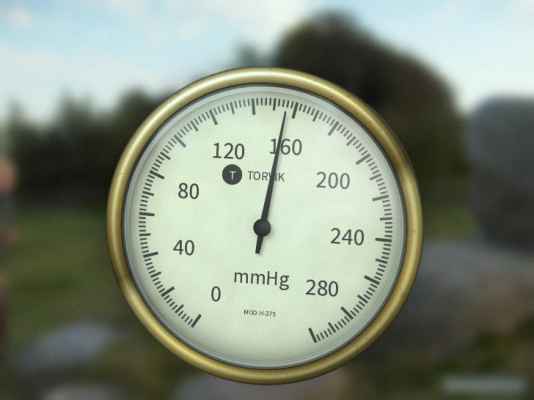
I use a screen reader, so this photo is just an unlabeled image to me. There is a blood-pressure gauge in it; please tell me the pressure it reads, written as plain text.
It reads 156 mmHg
